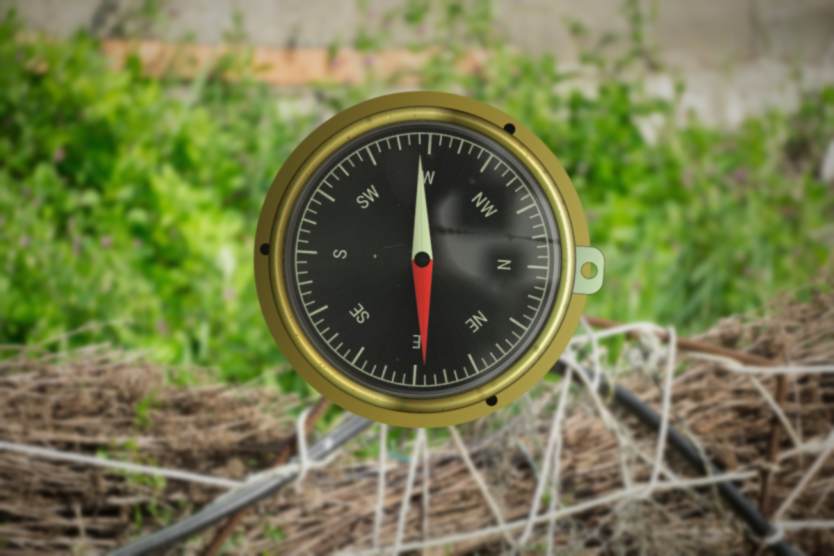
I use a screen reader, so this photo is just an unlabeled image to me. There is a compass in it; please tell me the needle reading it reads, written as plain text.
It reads 85 °
